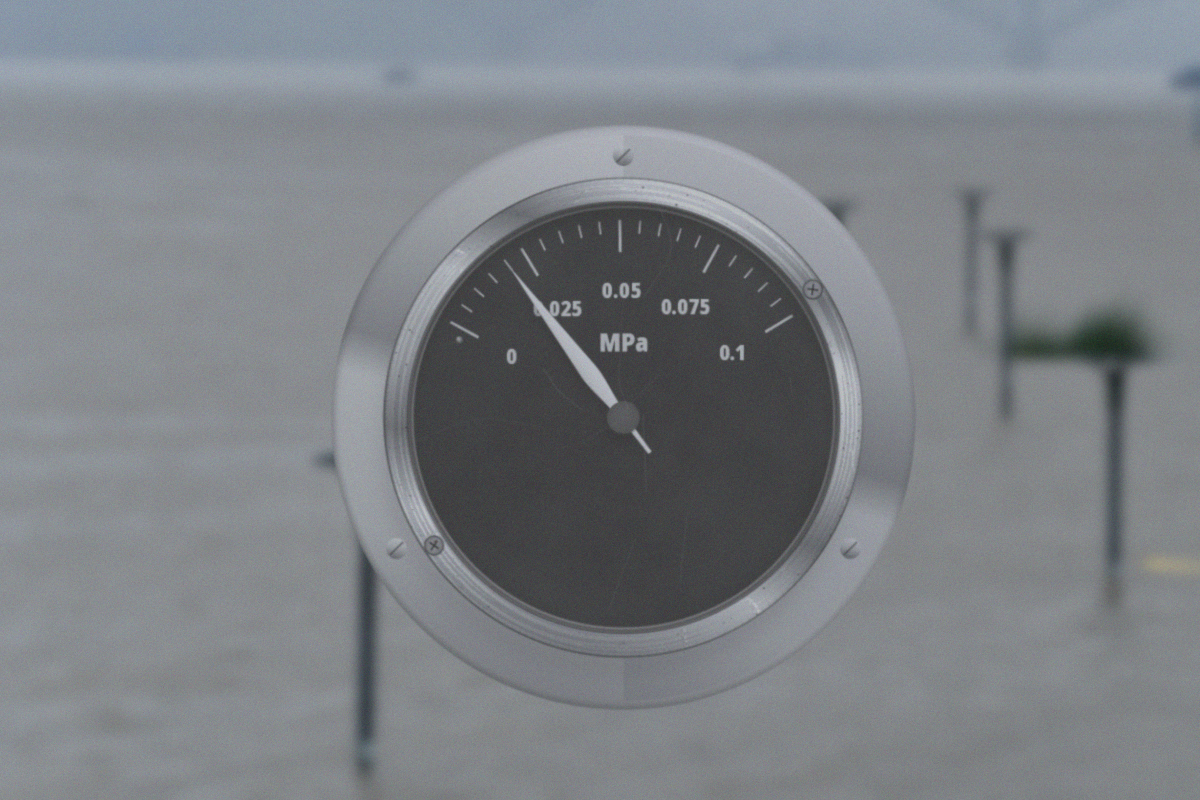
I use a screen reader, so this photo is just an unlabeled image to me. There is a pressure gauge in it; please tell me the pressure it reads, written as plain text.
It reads 0.02 MPa
